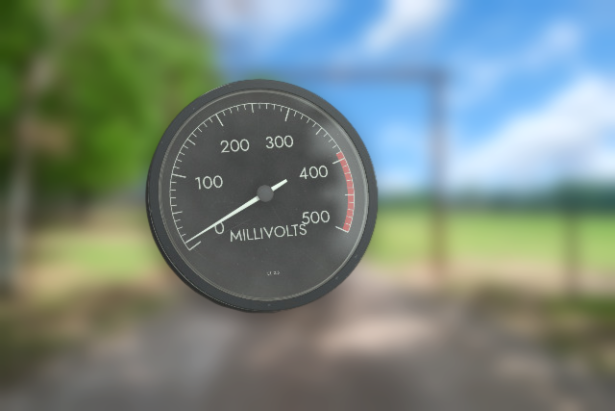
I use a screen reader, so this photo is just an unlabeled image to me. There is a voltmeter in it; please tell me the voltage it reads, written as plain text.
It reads 10 mV
